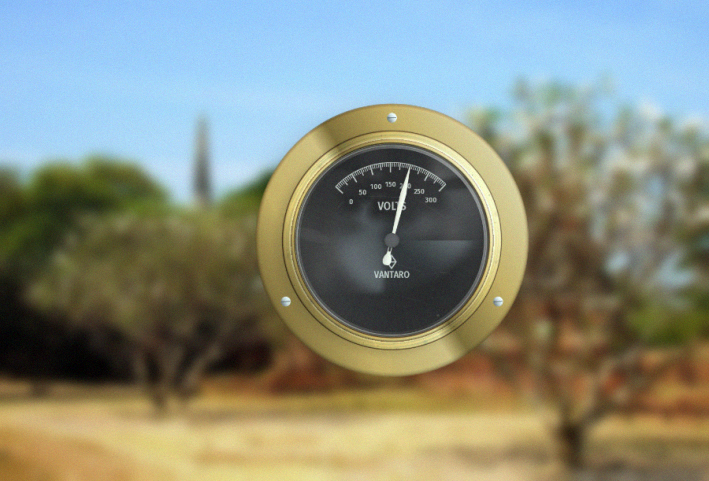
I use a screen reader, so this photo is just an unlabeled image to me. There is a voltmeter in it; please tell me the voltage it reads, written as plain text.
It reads 200 V
